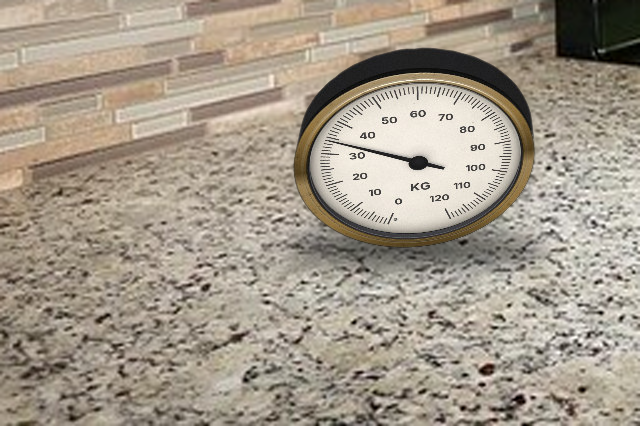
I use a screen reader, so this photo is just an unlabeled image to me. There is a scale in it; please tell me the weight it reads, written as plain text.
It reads 35 kg
